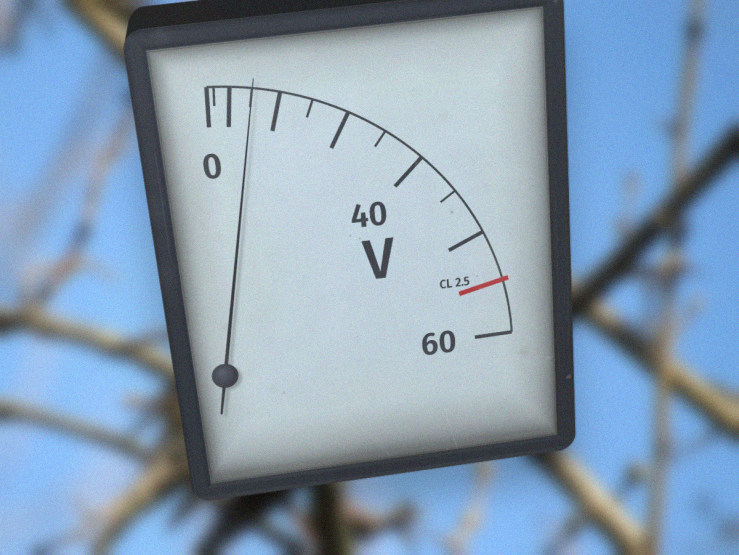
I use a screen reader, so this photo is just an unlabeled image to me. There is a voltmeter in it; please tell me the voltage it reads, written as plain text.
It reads 15 V
